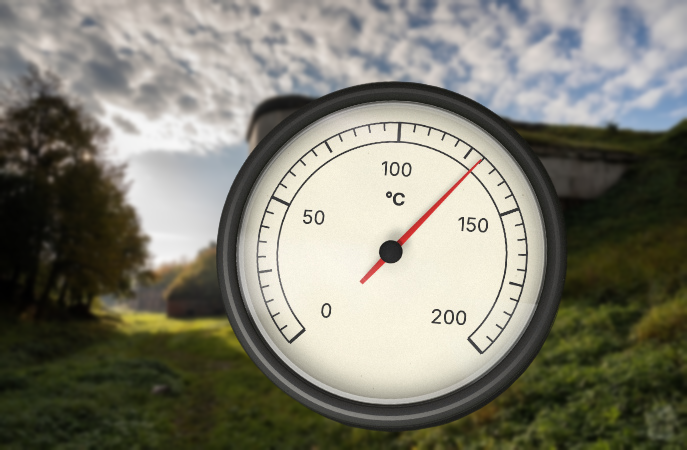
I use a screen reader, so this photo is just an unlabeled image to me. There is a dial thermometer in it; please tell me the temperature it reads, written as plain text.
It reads 130 °C
